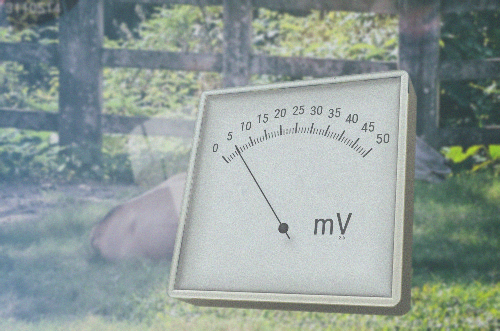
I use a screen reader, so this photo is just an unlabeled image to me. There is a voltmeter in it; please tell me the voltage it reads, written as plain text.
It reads 5 mV
